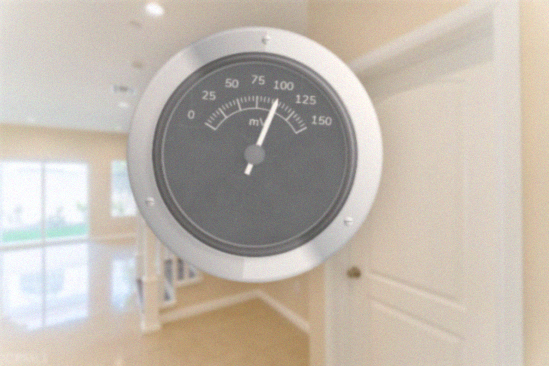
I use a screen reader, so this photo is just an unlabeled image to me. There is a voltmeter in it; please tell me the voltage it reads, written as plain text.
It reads 100 mV
